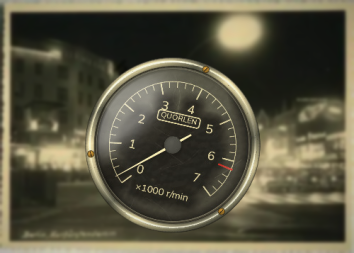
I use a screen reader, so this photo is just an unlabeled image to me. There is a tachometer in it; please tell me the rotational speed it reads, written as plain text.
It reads 200 rpm
